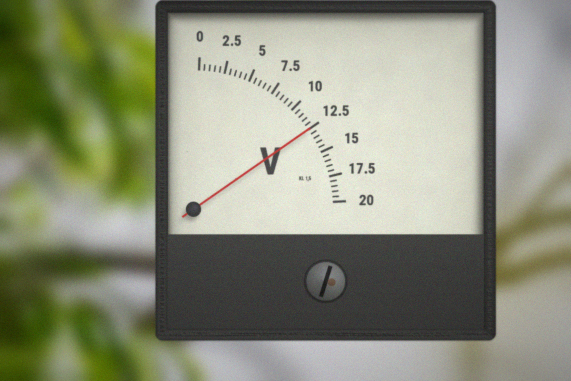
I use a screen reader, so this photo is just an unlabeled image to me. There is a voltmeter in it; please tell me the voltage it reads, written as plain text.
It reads 12.5 V
